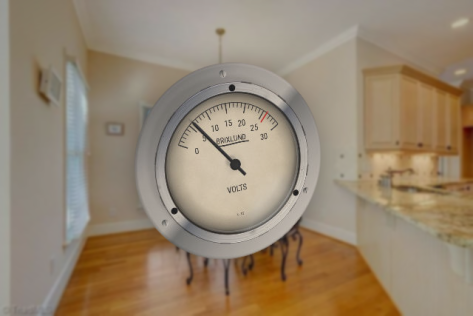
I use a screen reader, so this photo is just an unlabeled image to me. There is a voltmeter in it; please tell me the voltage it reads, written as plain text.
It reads 6 V
